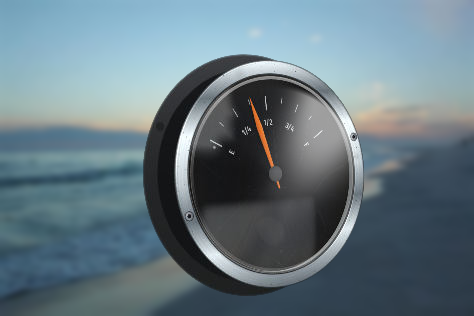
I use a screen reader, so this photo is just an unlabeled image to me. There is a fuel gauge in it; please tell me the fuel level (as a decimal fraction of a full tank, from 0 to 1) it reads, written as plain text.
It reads 0.375
